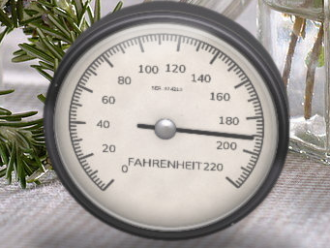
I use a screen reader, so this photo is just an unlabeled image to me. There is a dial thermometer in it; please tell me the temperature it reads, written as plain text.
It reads 190 °F
